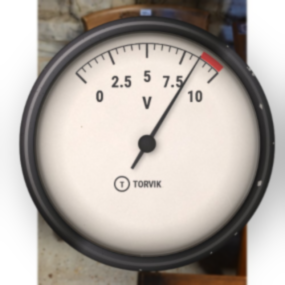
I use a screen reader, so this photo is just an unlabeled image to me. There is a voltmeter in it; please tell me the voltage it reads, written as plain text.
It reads 8.5 V
